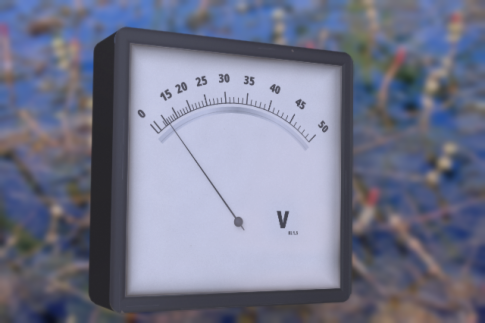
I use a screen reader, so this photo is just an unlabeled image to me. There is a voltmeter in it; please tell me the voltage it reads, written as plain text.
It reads 10 V
